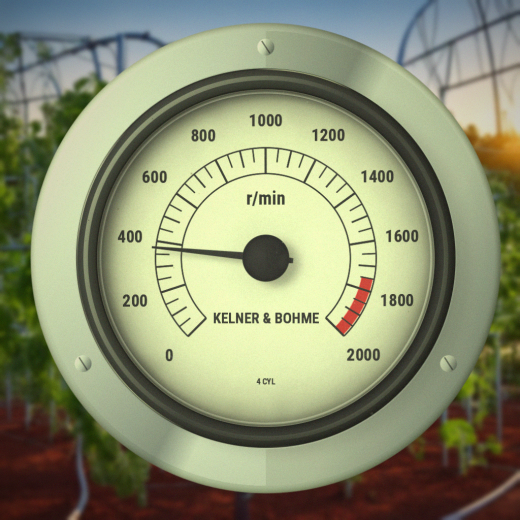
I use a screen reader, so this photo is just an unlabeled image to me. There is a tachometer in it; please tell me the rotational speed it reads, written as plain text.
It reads 375 rpm
